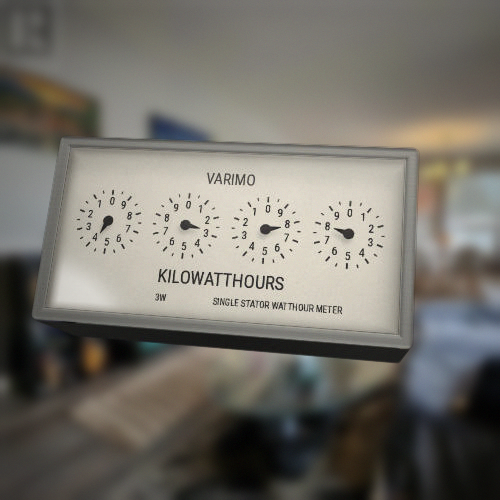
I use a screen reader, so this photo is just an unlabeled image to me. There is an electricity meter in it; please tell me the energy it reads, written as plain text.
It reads 4278 kWh
